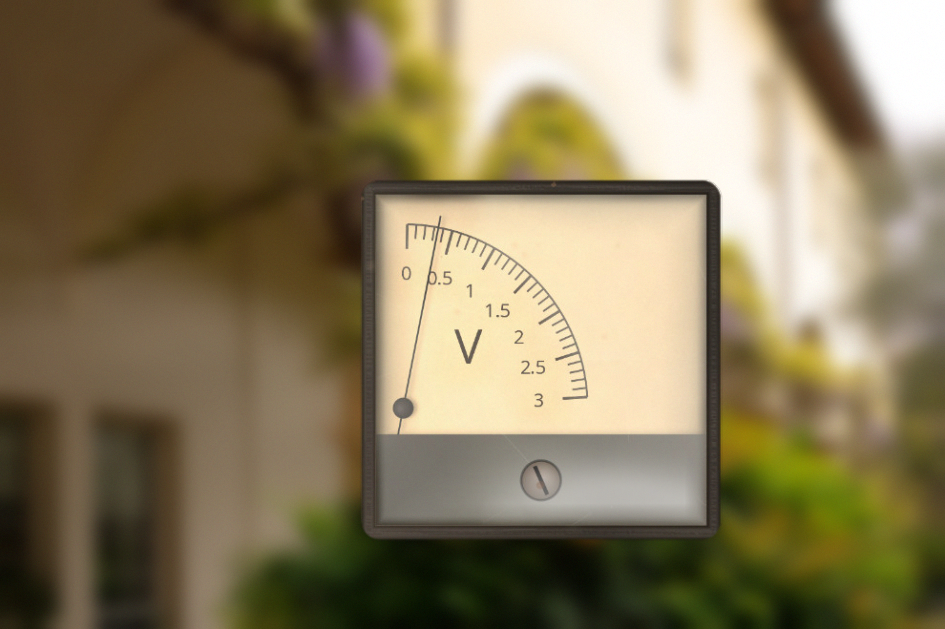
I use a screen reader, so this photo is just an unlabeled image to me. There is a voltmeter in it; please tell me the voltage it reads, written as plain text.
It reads 0.35 V
